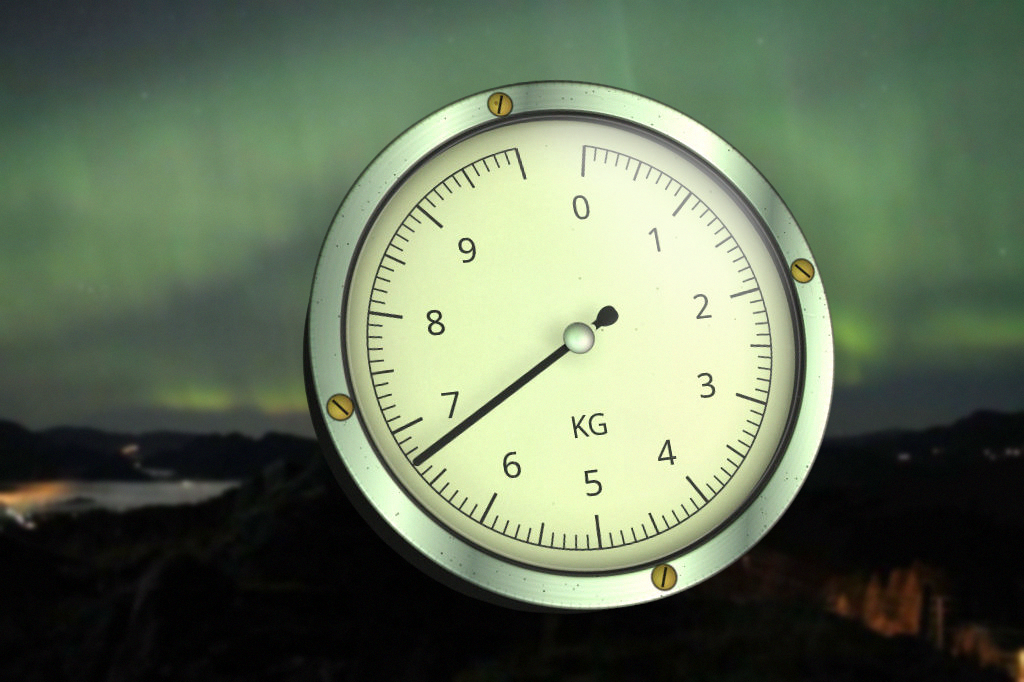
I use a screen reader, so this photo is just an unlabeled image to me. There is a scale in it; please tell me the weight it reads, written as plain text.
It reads 6.7 kg
